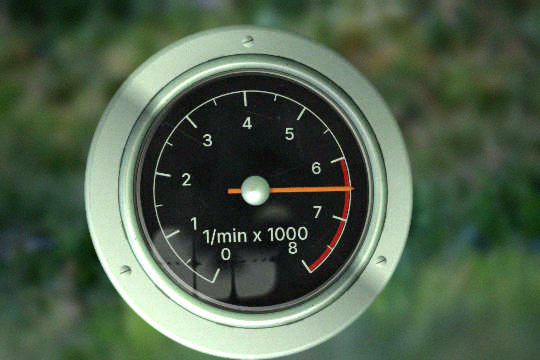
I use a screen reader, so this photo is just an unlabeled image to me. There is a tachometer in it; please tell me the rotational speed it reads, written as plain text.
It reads 6500 rpm
